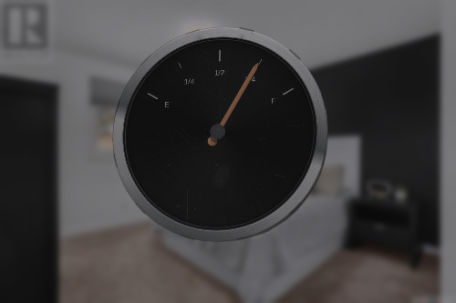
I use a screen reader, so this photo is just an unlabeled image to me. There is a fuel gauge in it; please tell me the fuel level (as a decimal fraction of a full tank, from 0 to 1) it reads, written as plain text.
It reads 0.75
